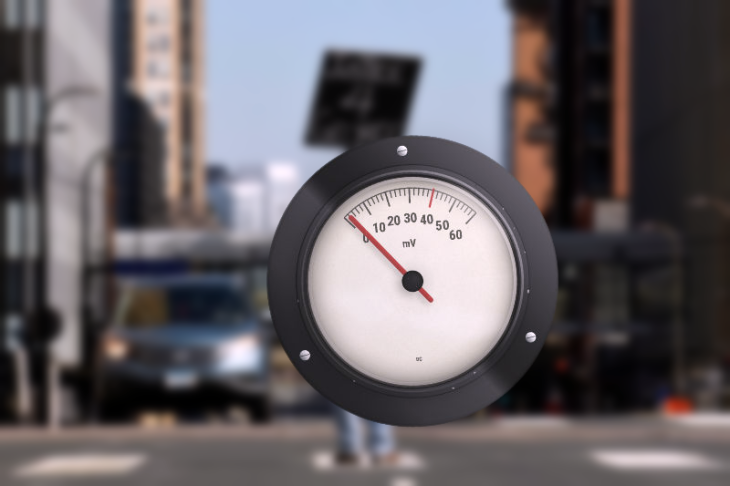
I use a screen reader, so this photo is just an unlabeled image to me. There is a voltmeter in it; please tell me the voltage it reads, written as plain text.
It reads 2 mV
